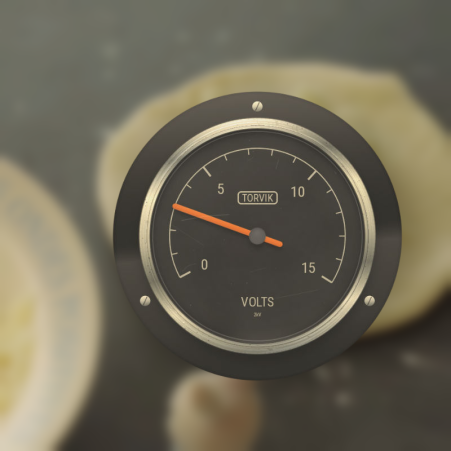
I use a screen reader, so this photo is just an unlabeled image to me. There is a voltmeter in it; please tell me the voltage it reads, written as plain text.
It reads 3 V
